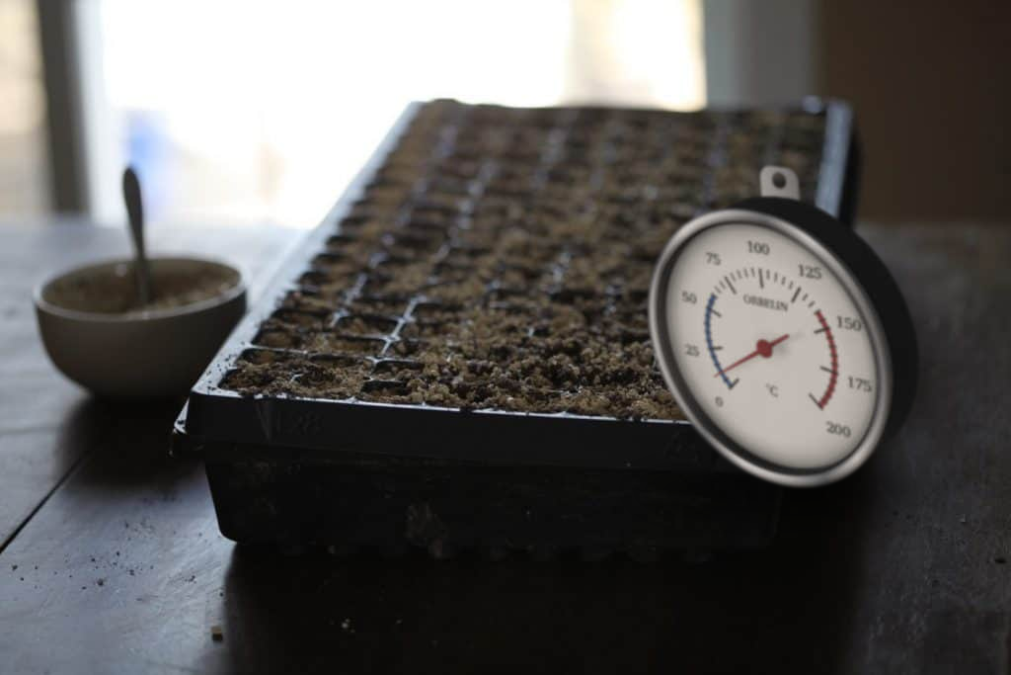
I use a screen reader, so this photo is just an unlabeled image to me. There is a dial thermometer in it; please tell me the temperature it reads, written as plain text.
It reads 10 °C
